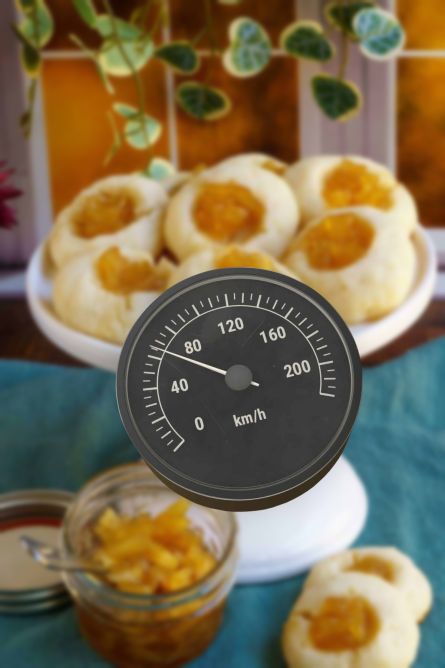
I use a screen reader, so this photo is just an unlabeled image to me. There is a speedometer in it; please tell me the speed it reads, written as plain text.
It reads 65 km/h
